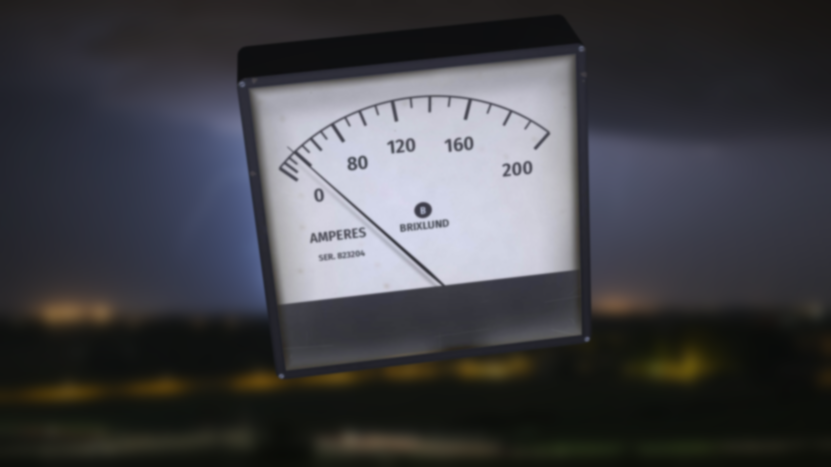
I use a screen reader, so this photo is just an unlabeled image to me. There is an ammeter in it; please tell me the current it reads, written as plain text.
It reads 40 A
